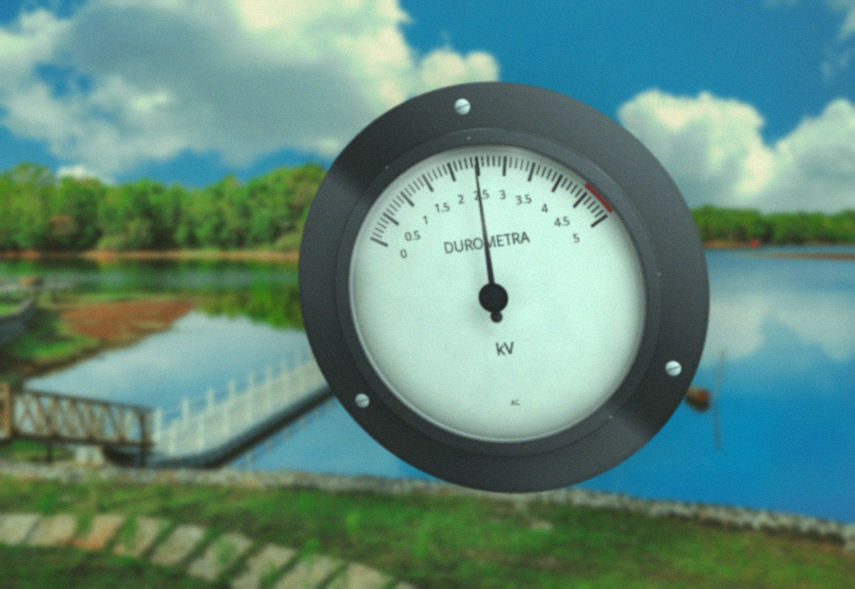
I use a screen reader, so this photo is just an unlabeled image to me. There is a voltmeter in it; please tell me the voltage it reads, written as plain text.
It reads 2.5 kV
